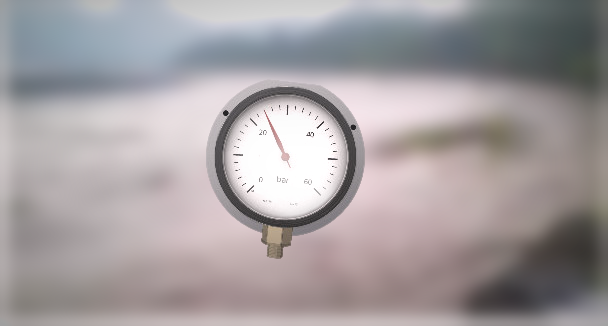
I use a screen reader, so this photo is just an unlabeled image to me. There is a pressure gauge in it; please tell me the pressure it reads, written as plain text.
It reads 24 bar
